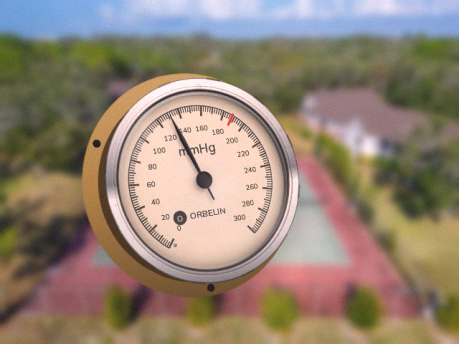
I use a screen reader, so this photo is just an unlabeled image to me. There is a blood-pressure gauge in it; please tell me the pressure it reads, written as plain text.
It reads 130 mmHg
